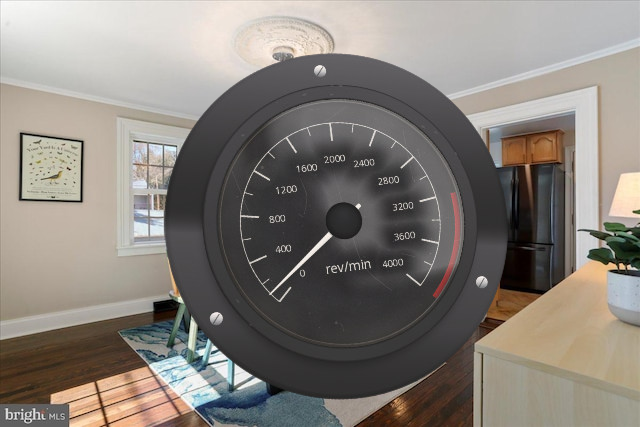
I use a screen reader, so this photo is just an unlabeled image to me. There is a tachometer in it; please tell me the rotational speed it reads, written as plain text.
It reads 100 rpm
